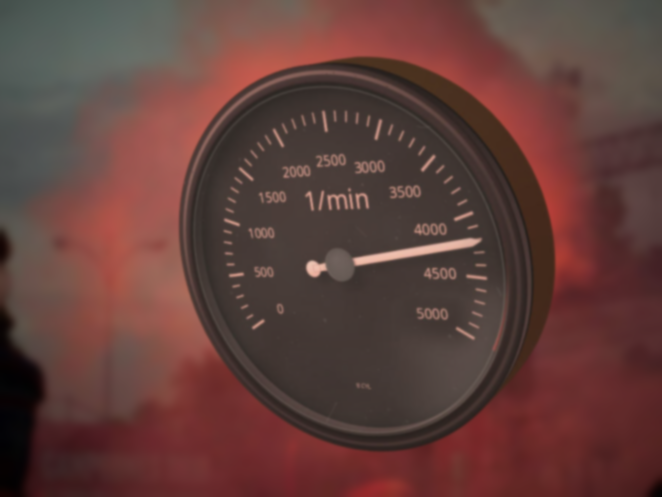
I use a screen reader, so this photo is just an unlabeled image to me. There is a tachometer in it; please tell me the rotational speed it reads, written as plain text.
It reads 4200 rpm
